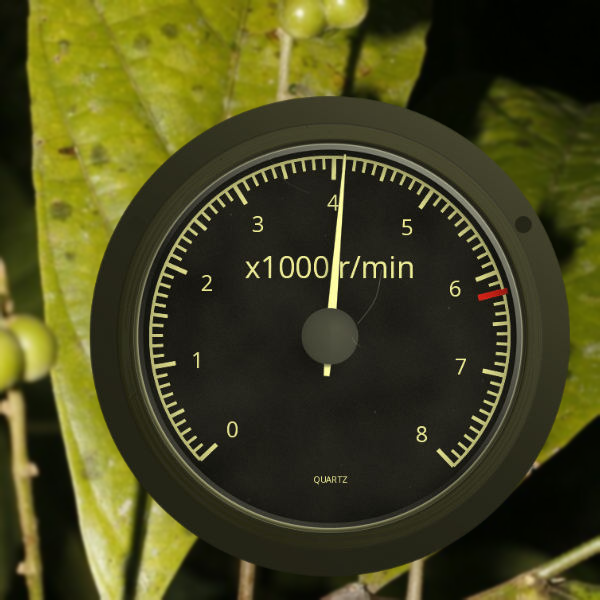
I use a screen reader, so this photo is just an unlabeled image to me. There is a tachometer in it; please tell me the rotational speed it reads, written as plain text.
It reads 4100 rpm
